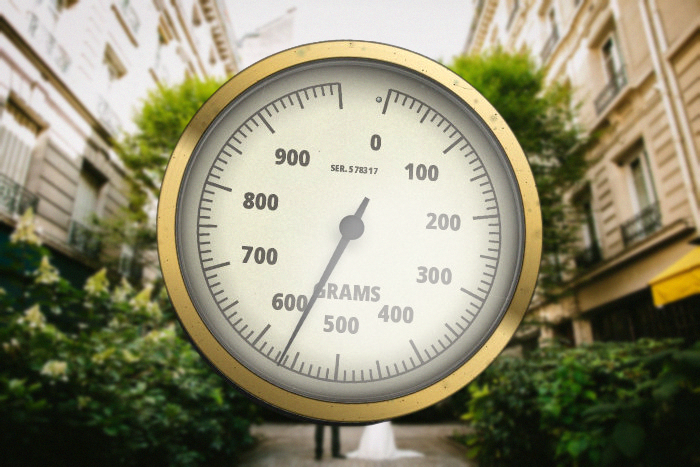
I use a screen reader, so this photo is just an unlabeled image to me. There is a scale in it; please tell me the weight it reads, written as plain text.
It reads 565 g
